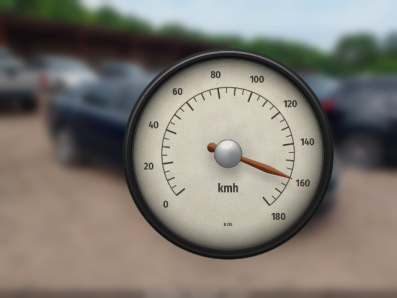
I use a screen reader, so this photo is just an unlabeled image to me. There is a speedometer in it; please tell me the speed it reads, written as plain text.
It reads 160 km/h
